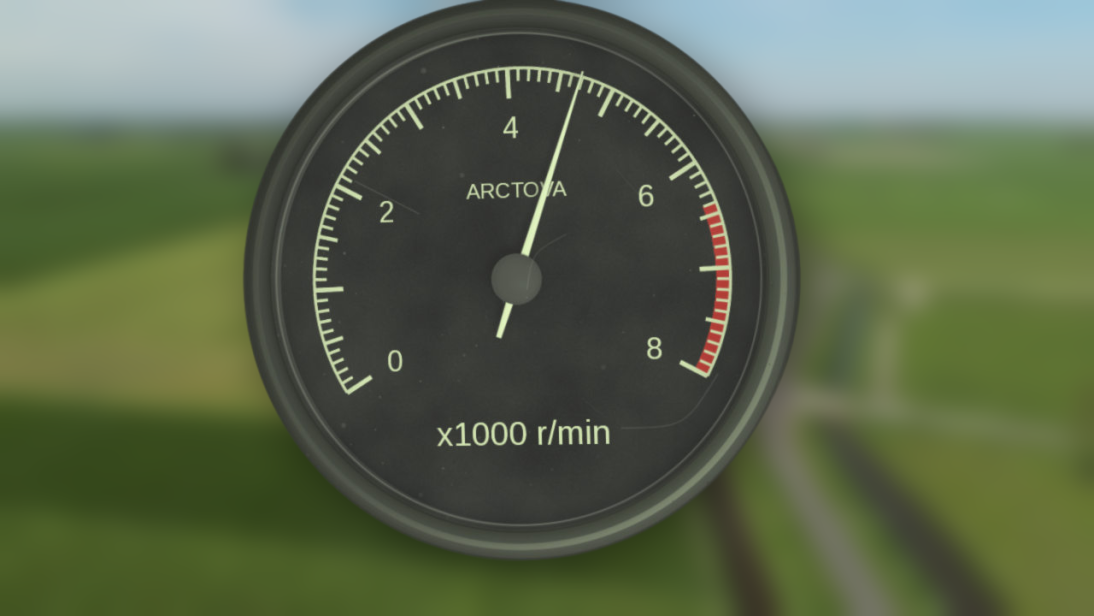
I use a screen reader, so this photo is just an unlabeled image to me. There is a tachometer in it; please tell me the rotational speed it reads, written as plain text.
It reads 4700 rpm
